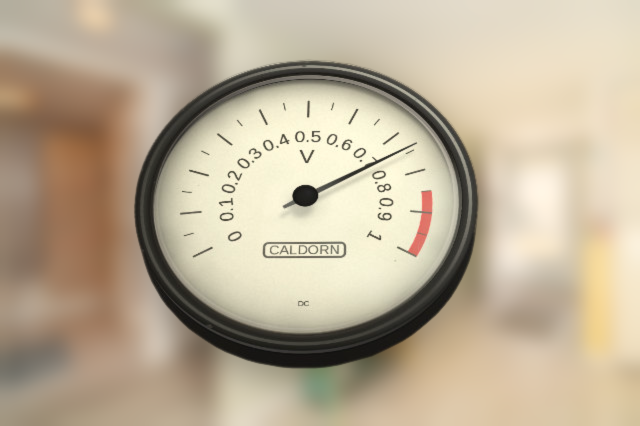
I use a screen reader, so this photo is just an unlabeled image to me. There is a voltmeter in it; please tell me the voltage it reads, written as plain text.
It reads 0.75 V
